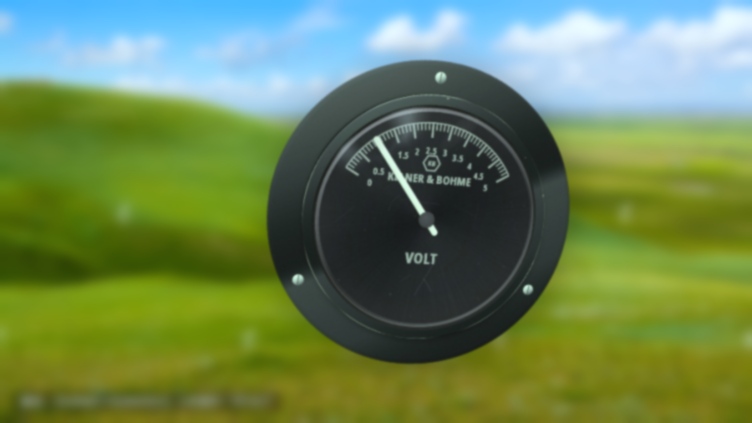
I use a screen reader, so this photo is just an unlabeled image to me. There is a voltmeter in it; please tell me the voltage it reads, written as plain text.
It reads 1 V
